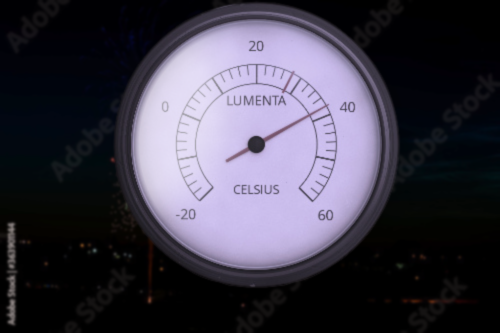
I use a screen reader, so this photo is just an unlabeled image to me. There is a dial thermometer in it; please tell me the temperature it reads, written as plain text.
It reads 38 °C
